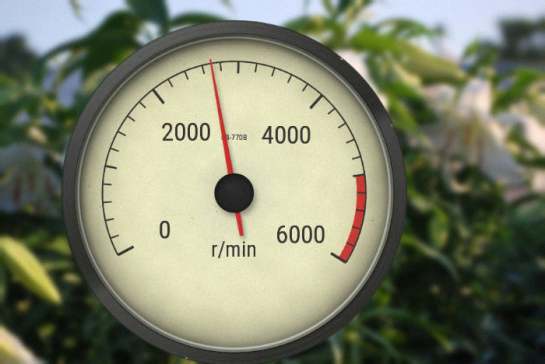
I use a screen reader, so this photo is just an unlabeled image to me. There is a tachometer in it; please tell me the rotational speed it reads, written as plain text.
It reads 2700 rpm
